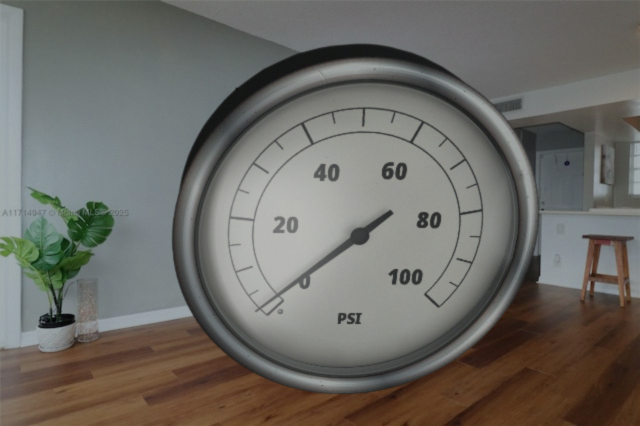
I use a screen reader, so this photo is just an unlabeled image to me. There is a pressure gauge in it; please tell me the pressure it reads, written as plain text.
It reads 2.5 psi
